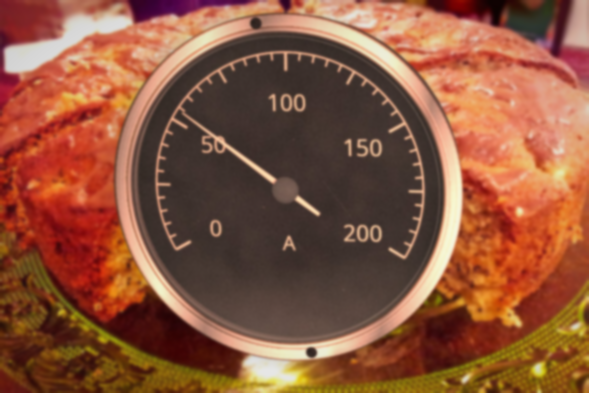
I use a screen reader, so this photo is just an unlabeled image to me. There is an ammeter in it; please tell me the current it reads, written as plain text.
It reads 55 A
